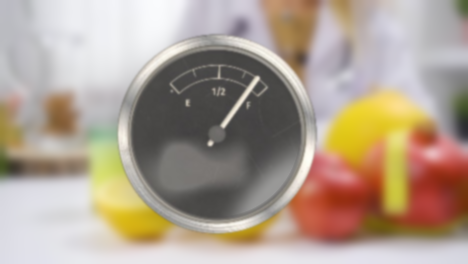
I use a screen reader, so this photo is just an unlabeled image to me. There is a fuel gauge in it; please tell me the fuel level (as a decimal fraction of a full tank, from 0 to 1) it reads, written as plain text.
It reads 0.875
